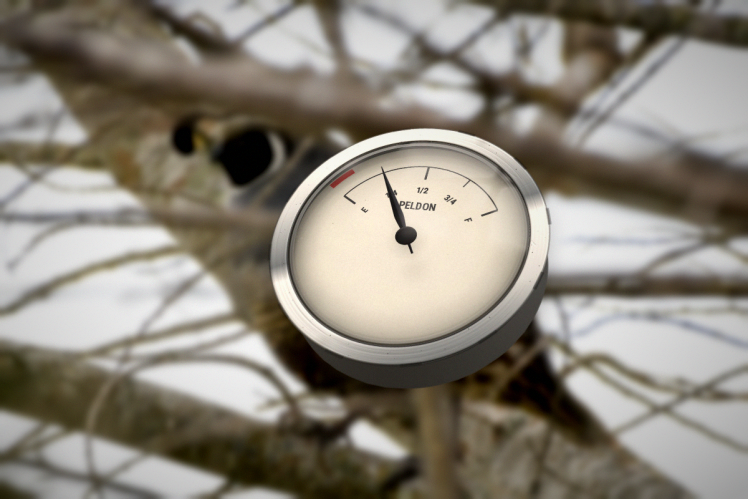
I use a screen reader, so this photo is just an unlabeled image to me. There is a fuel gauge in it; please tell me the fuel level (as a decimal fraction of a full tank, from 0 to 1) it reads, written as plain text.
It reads 0.25
